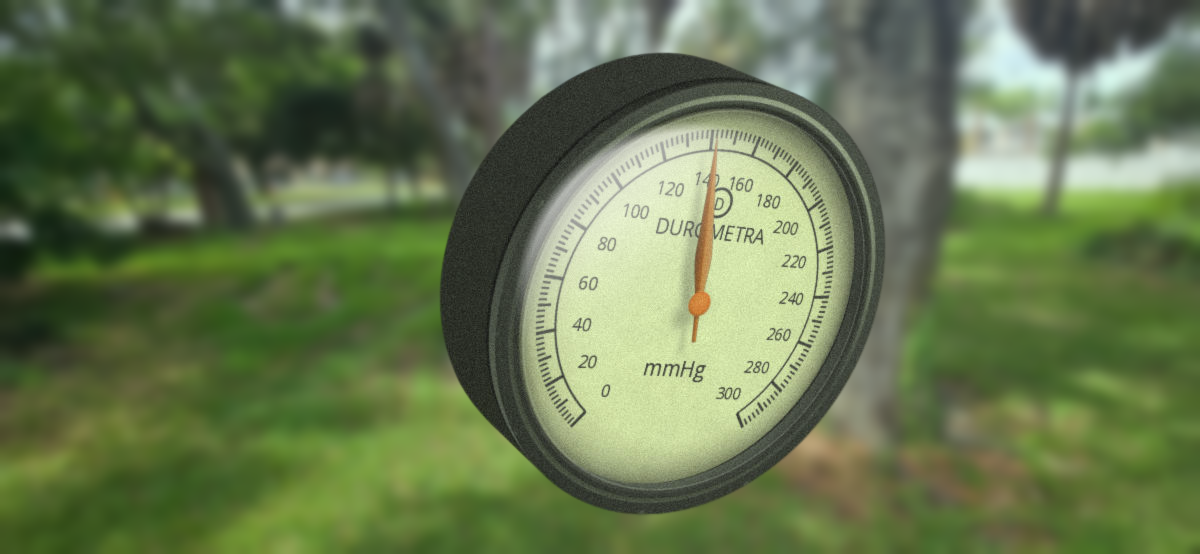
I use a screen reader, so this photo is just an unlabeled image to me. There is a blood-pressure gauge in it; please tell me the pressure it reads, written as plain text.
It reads 140 mmHg
